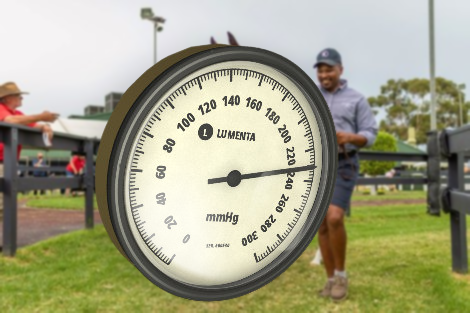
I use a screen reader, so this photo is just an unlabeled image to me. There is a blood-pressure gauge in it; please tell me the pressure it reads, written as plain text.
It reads 230 mmHg
